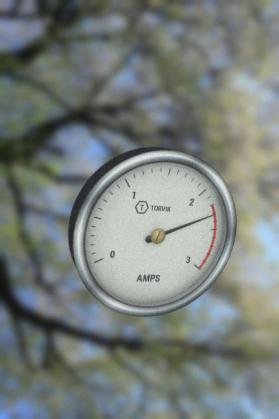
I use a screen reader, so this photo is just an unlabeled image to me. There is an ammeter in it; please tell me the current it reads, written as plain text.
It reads 2.3 A
